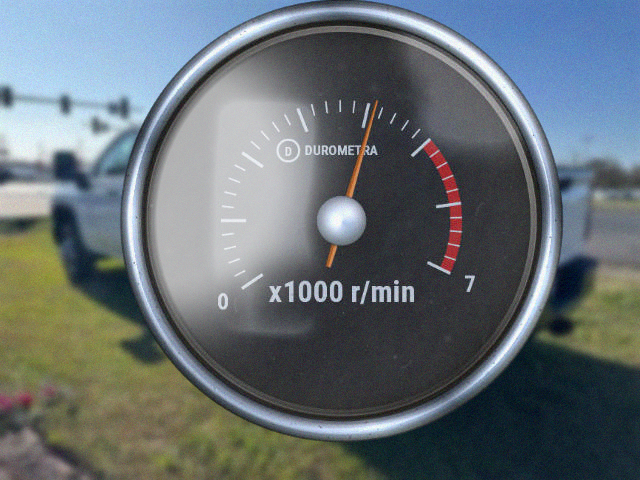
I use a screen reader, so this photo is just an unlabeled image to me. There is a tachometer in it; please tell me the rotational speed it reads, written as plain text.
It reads 4100 rpm
